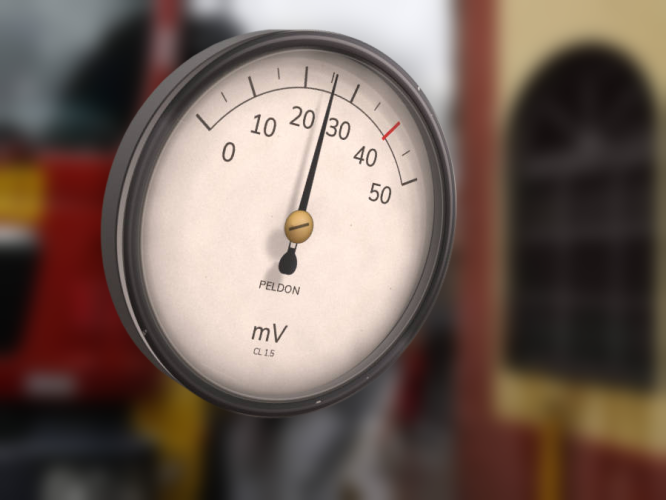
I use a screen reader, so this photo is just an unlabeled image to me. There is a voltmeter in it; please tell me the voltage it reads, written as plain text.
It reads 25 mV
